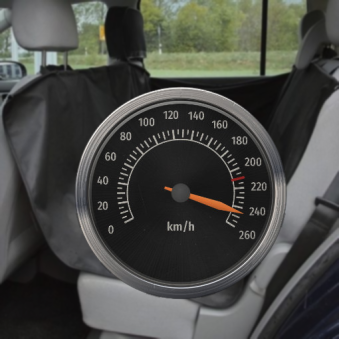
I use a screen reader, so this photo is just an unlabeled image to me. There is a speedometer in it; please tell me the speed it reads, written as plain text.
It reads 245 km/h
